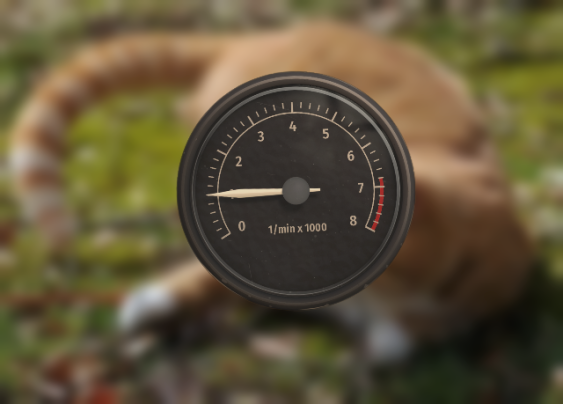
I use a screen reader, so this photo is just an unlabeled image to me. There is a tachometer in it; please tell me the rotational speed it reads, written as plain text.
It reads 1000 rpm
